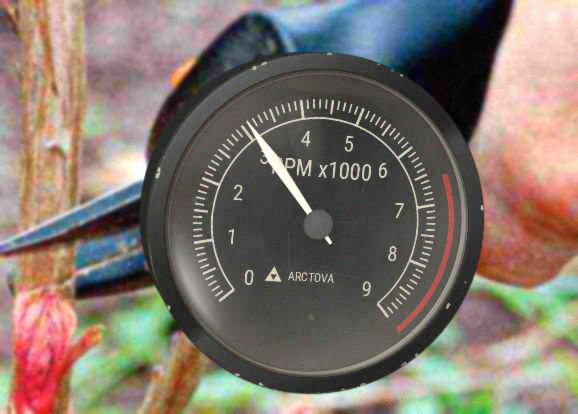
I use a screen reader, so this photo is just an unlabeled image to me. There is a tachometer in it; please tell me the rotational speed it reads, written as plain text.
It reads 3100 rpm
